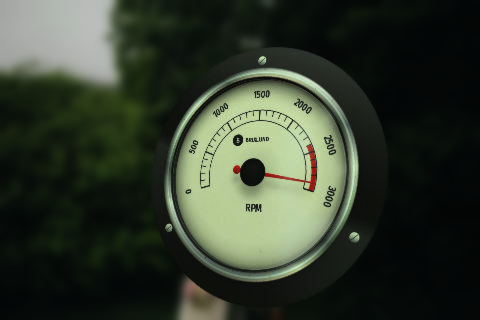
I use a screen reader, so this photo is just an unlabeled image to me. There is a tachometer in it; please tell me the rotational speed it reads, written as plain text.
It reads 2900 rpm
